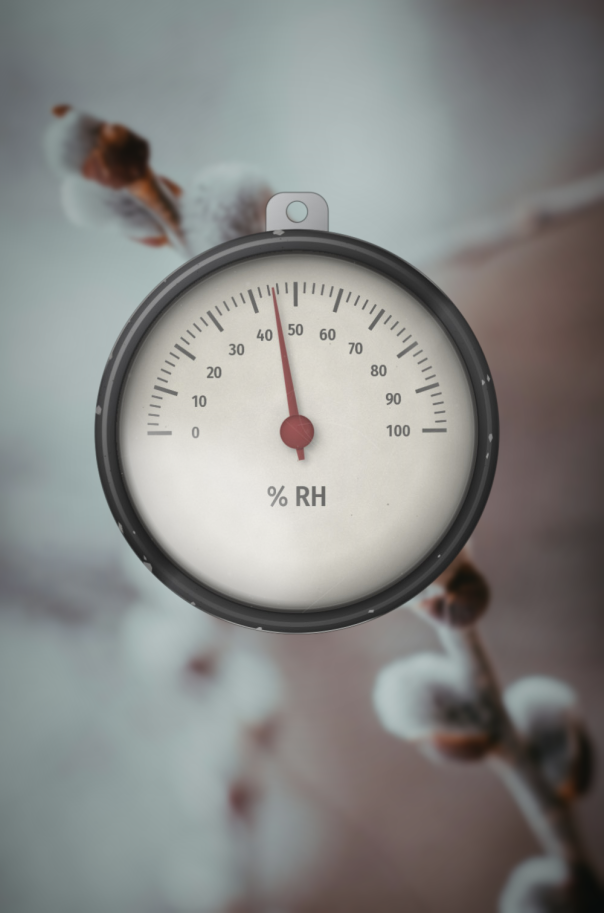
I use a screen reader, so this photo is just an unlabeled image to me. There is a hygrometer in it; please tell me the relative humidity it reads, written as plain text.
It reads 45 %
